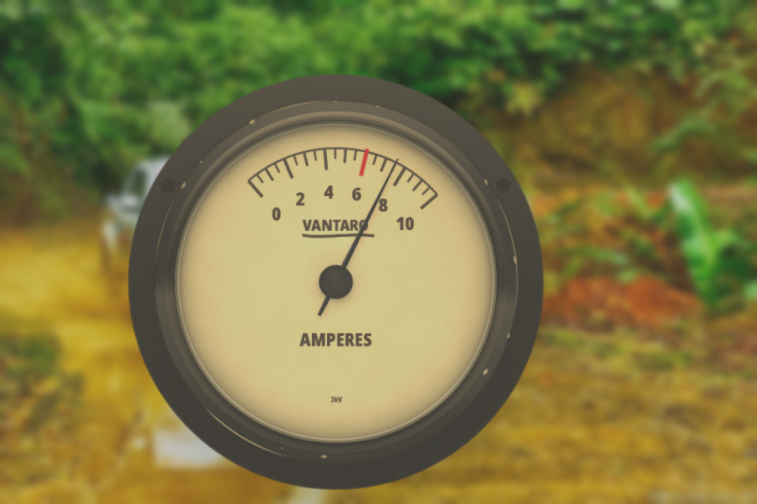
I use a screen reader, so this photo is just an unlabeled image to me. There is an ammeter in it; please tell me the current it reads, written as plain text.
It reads 7.5 A
